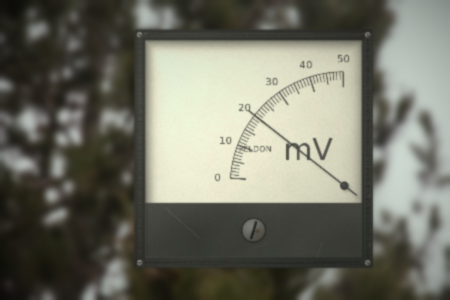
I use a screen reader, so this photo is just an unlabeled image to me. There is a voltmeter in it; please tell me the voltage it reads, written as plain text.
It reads 20 mV
